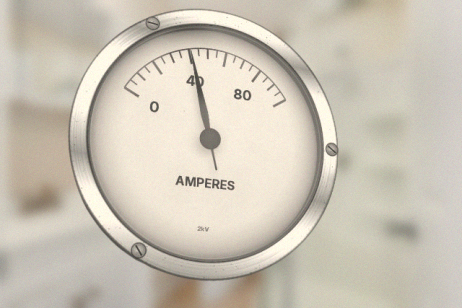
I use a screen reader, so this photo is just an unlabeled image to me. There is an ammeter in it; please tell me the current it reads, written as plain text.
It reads 40 A
